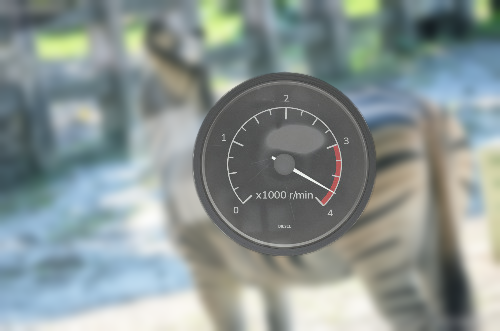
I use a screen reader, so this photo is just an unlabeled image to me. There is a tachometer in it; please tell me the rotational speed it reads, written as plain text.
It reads 3750 rpm
